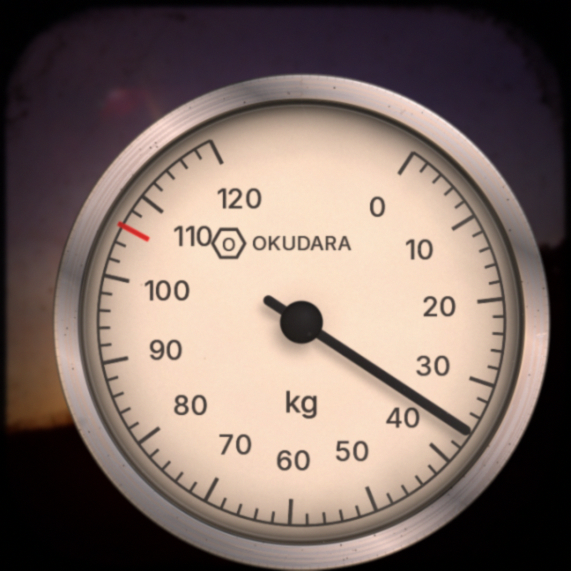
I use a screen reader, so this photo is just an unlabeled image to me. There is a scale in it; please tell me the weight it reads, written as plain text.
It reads 36 kg
